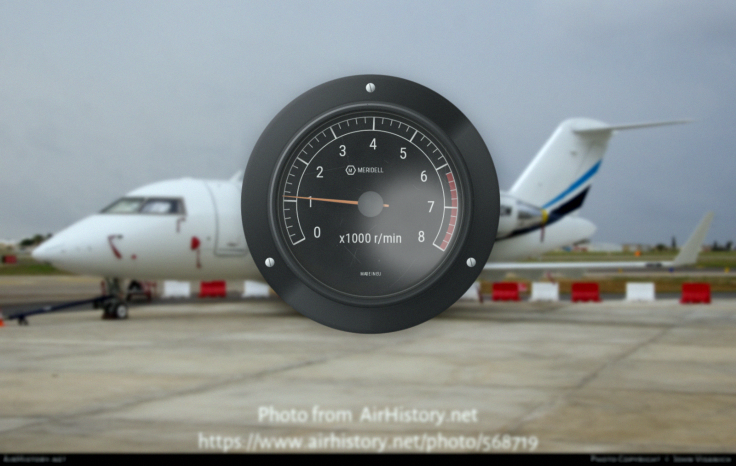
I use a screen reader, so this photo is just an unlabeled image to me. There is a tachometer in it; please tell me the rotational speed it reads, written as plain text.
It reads 1100 rpm
